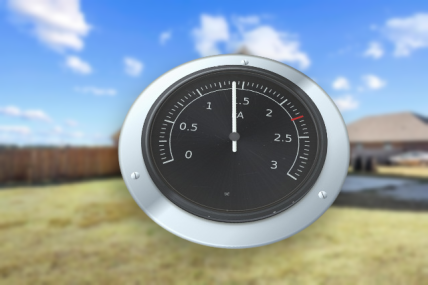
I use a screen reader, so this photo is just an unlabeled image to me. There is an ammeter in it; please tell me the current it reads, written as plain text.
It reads 1.4 kA
